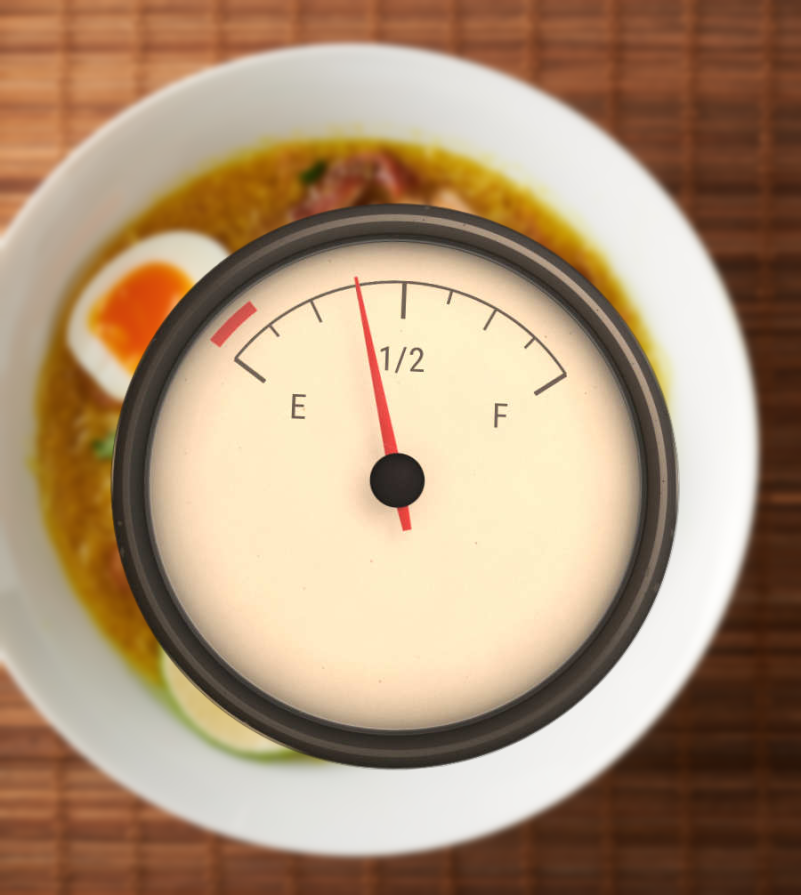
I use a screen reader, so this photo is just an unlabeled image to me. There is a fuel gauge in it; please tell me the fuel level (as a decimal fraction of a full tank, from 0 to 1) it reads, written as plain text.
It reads 0.375
